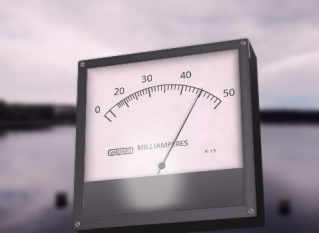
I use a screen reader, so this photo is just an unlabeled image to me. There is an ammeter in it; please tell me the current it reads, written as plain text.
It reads 45 mA
